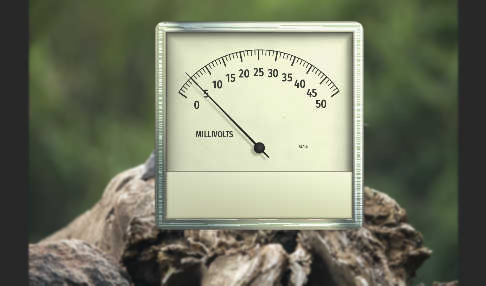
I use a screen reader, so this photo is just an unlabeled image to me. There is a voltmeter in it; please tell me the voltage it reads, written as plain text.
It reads 5 mV
